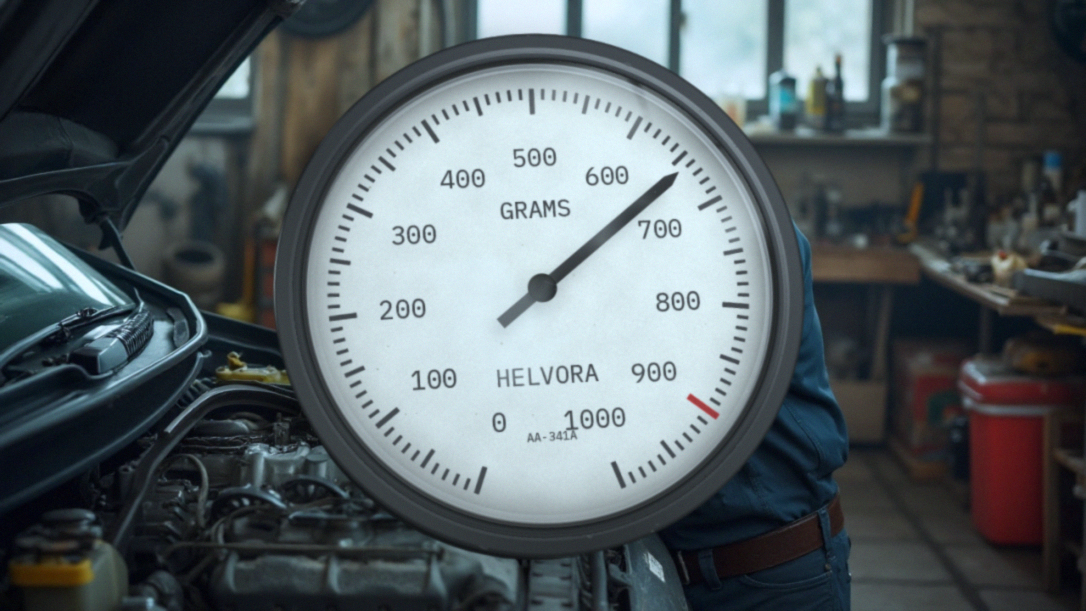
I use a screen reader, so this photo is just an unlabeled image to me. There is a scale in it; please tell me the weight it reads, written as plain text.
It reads 660 g
